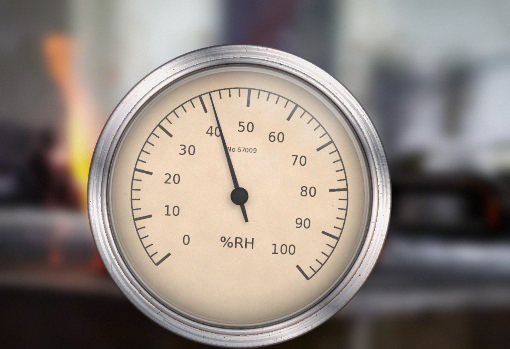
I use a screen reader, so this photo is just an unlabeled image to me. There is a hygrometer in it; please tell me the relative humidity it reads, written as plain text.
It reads 42 %
